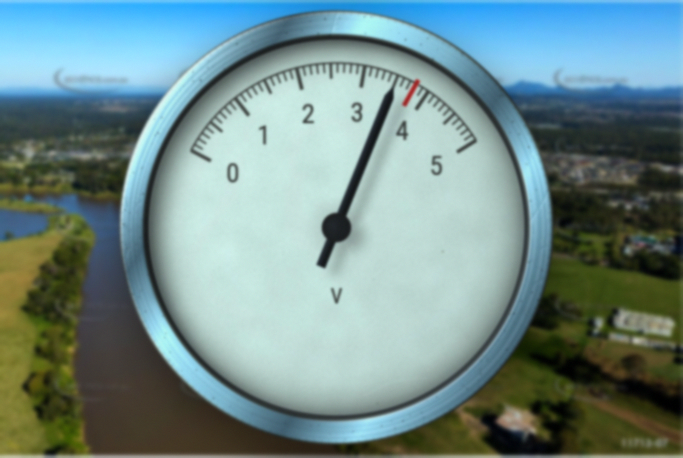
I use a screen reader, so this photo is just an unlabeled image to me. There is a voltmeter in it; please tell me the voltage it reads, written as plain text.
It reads 3.5 V
